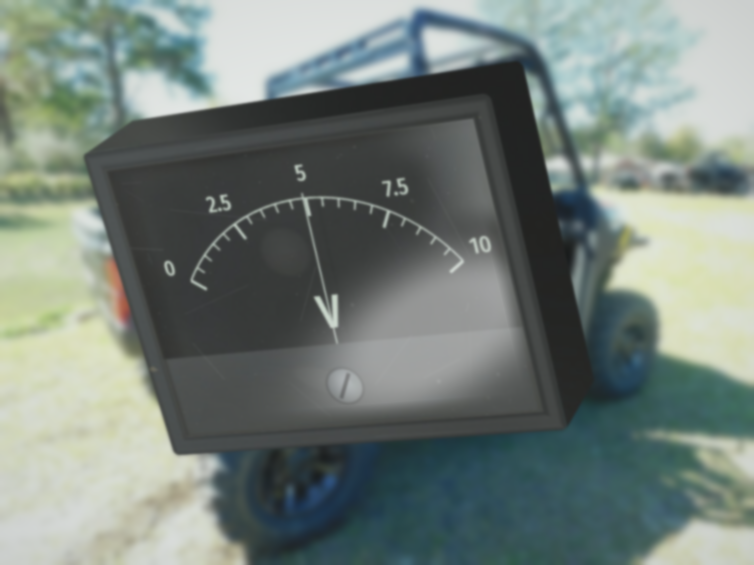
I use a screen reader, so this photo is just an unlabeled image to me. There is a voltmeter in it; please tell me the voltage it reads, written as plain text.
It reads 5 V
